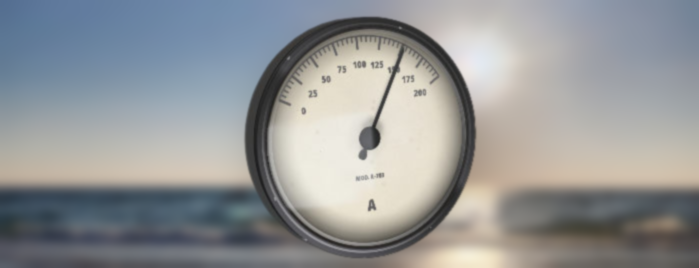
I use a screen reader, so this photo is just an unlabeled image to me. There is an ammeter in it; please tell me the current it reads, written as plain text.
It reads 150 A
